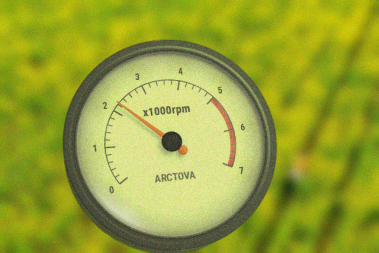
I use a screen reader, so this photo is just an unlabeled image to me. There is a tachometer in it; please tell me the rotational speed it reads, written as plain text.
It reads 2200 rpm
